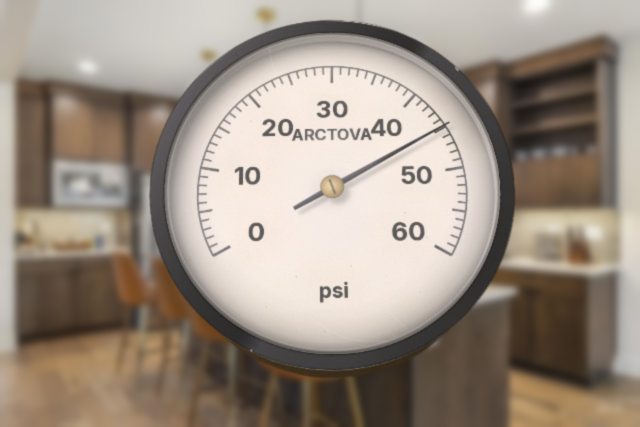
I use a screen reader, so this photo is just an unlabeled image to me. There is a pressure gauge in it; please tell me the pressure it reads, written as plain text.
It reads 45 psi
